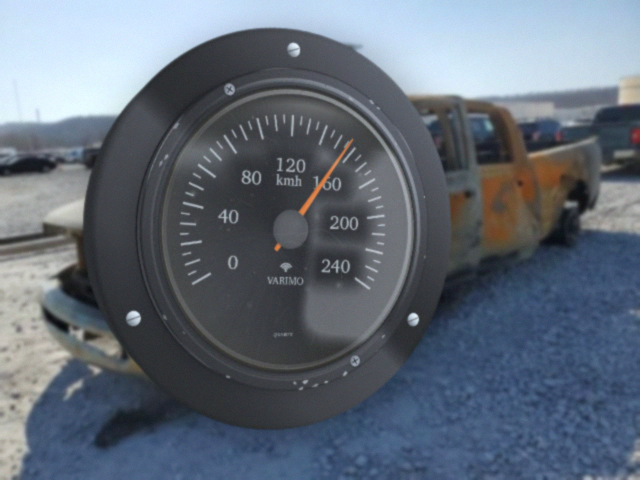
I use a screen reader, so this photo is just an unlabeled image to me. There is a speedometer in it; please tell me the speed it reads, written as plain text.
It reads 155 km/h
